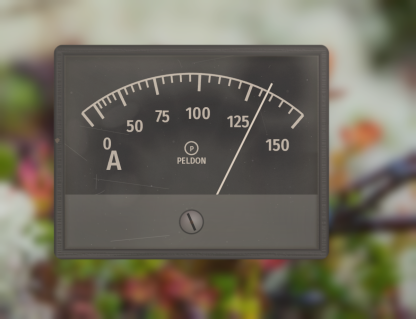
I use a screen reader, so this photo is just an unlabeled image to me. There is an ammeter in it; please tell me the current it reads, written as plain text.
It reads 132.5 A
